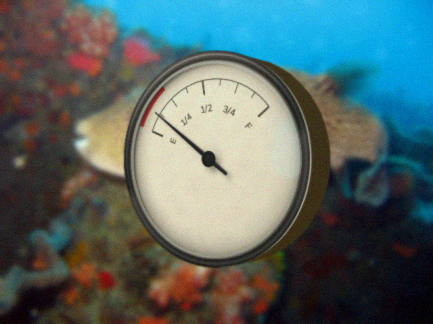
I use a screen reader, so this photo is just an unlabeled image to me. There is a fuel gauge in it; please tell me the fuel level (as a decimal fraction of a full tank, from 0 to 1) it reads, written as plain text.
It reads 0.125
